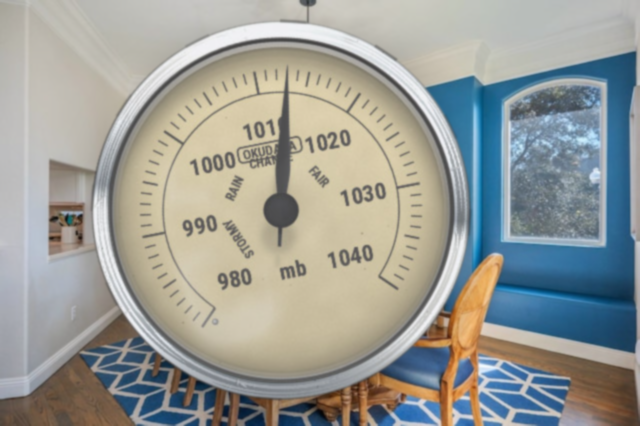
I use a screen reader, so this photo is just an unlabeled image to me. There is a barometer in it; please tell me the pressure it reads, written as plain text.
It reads 1013 mbar
